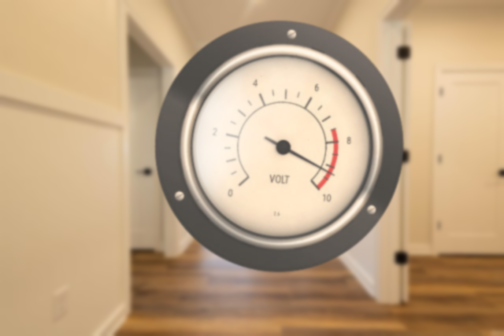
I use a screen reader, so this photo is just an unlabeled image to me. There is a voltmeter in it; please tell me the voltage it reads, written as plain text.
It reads 9.25 V
